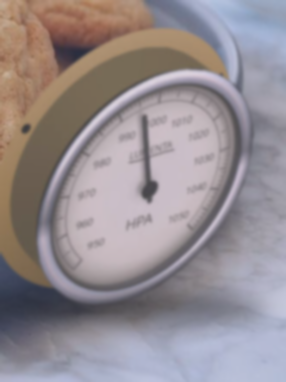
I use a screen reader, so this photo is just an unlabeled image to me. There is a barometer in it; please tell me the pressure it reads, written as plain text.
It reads 995 hPa
